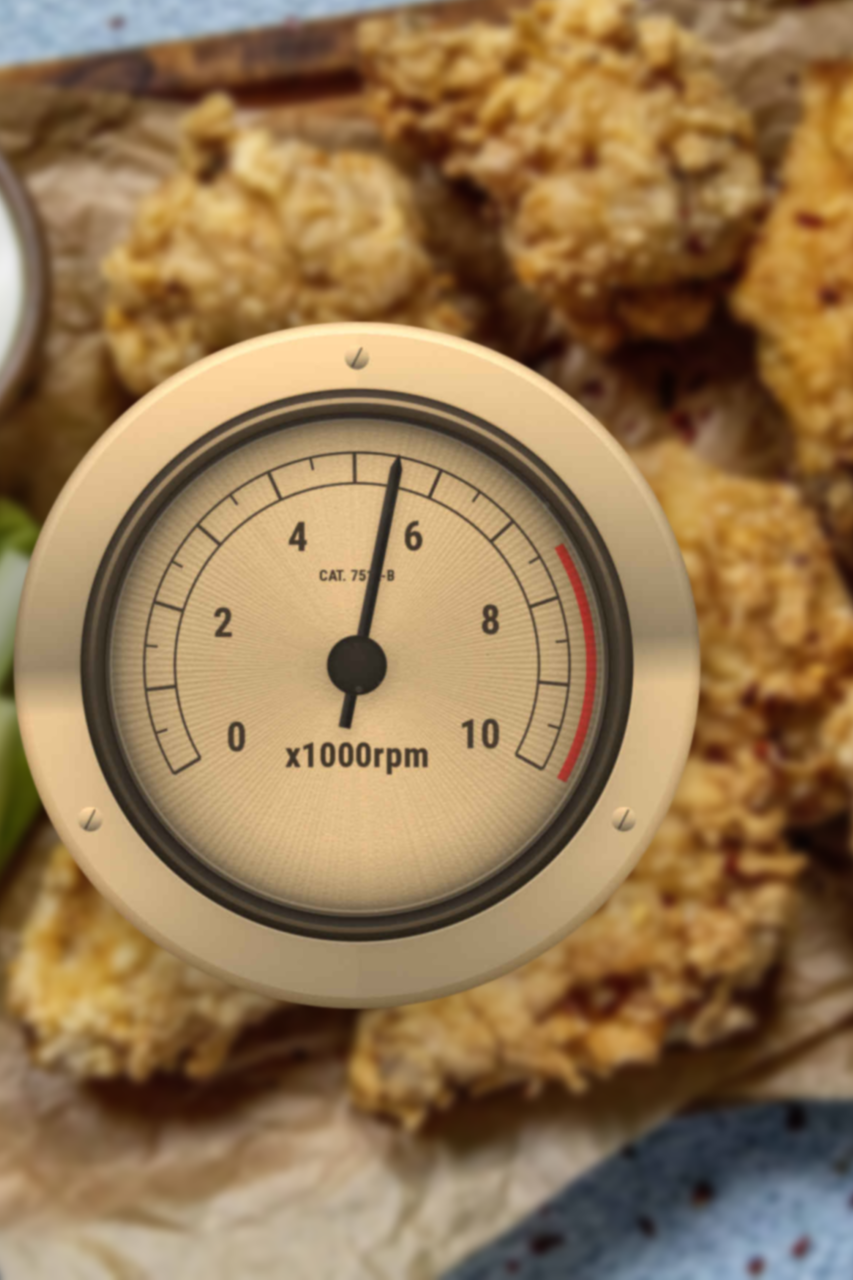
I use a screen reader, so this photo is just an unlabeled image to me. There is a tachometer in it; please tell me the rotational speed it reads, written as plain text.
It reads 5500 rpm
